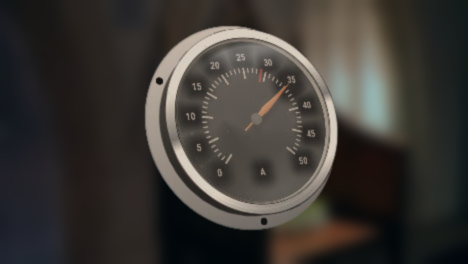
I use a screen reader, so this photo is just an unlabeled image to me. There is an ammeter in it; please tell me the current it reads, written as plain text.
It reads 35 A
